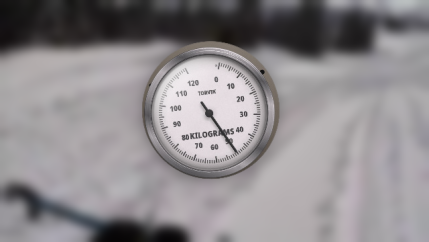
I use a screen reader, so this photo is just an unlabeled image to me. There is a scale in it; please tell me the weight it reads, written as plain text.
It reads 50 kg
